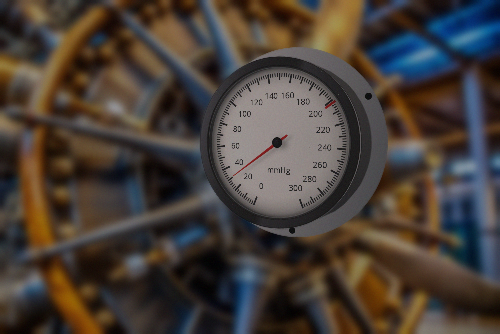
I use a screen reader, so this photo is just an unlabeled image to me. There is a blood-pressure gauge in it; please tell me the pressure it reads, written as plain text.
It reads 30 mmHg
